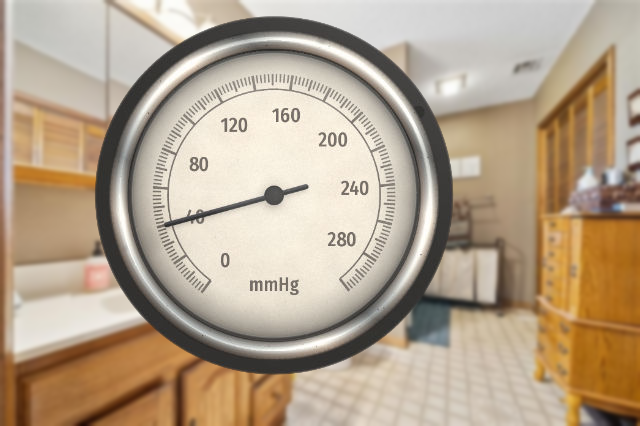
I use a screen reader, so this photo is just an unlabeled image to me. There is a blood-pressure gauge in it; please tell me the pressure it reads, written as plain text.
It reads 40 mmHg
